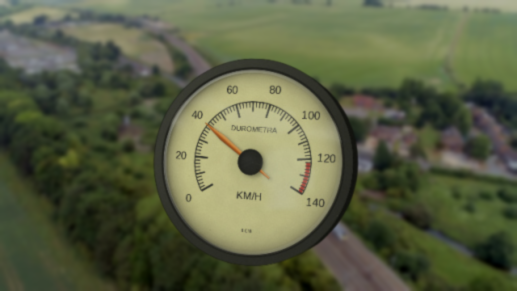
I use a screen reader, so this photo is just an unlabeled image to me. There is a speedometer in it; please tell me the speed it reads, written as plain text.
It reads 40 km/h
